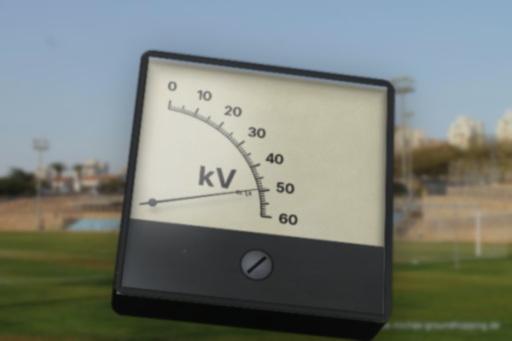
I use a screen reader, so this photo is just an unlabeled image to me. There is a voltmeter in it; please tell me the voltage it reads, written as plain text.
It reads 50 kV
